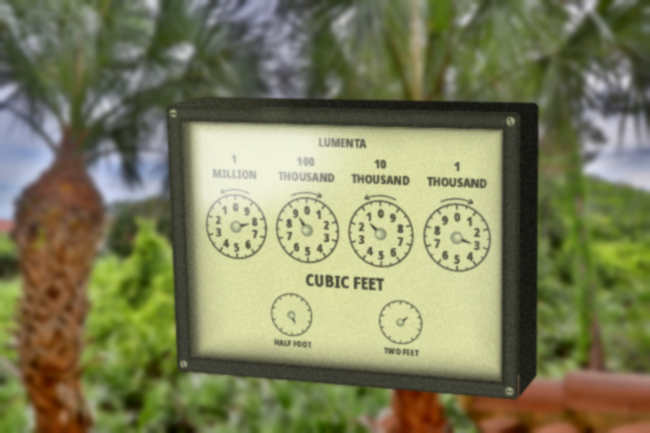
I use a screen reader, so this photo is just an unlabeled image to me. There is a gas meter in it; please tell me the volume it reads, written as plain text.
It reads 791300 ft³
